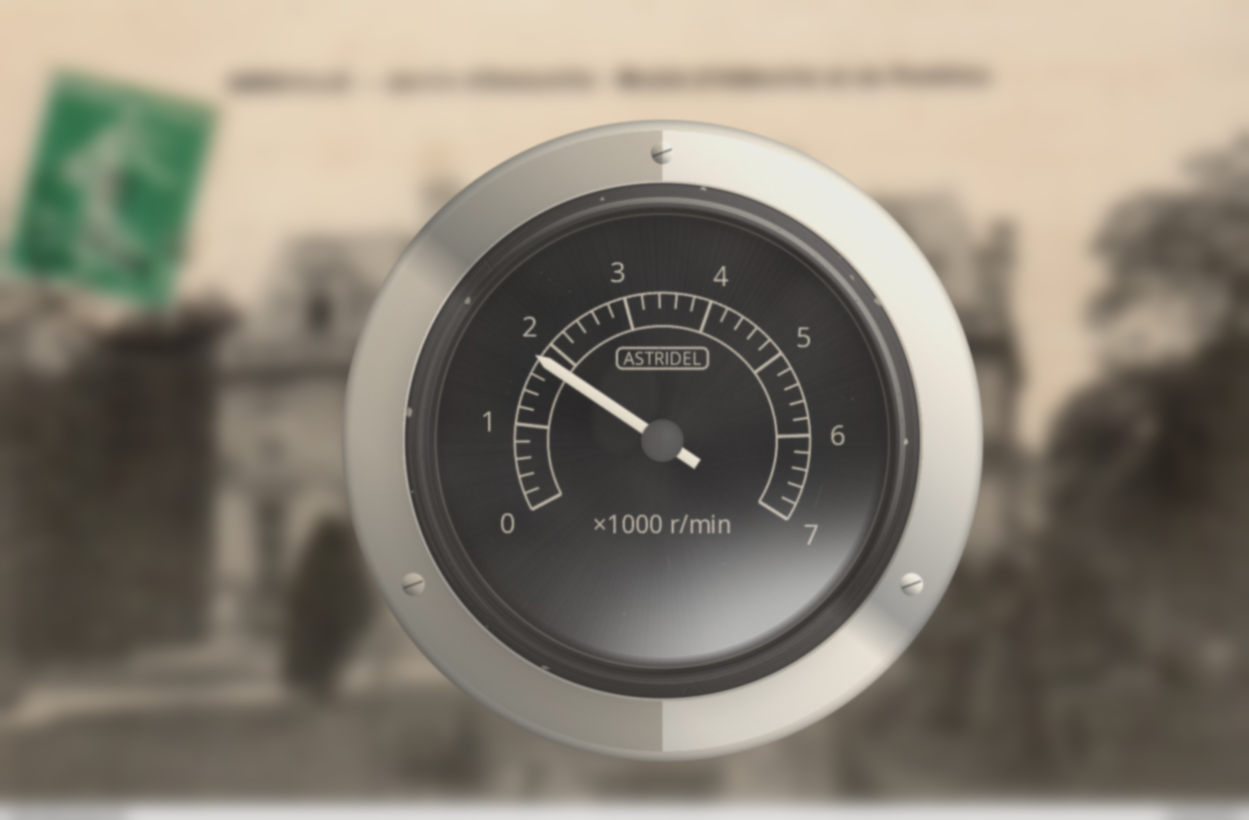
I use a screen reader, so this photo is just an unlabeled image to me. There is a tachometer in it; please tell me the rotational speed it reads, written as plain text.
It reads 1800 rpm
